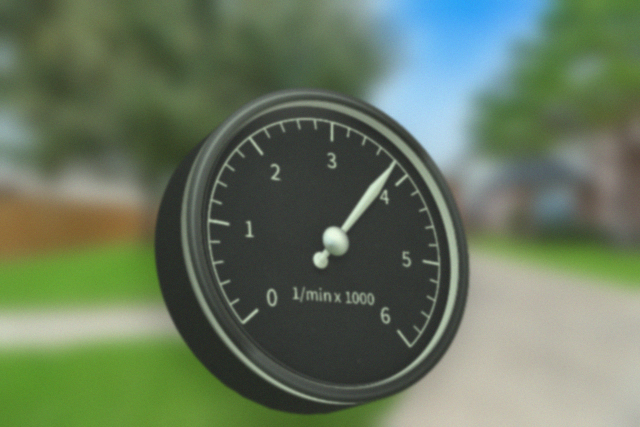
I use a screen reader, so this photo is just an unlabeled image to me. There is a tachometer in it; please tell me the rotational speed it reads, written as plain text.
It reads 3800 rpm
